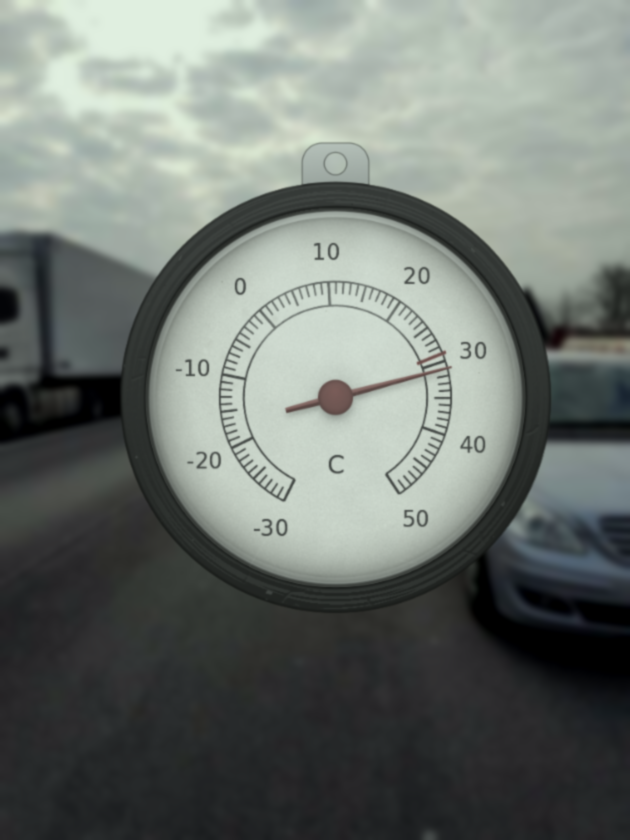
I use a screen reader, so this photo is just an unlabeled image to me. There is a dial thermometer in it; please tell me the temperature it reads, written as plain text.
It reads 31 °C
